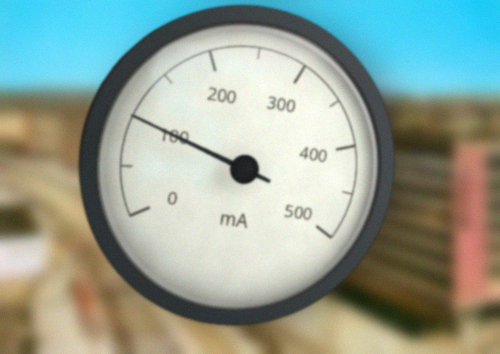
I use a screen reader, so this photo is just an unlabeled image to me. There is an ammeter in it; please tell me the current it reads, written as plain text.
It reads 100 mA
